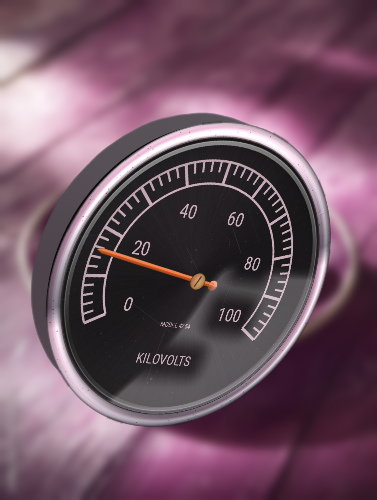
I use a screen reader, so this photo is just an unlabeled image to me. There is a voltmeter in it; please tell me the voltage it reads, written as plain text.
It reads 16 kV
